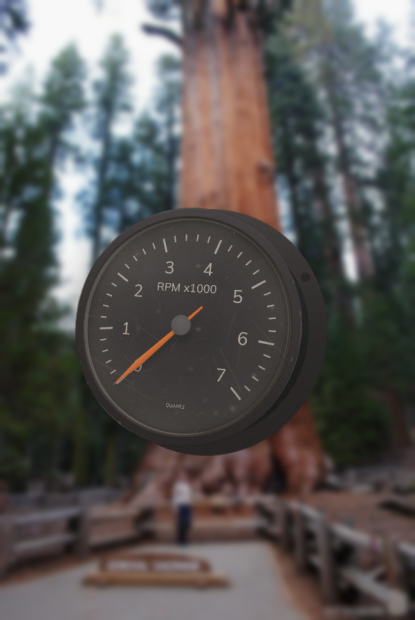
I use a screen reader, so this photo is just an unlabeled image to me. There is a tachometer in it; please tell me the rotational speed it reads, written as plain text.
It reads 0 rpm
